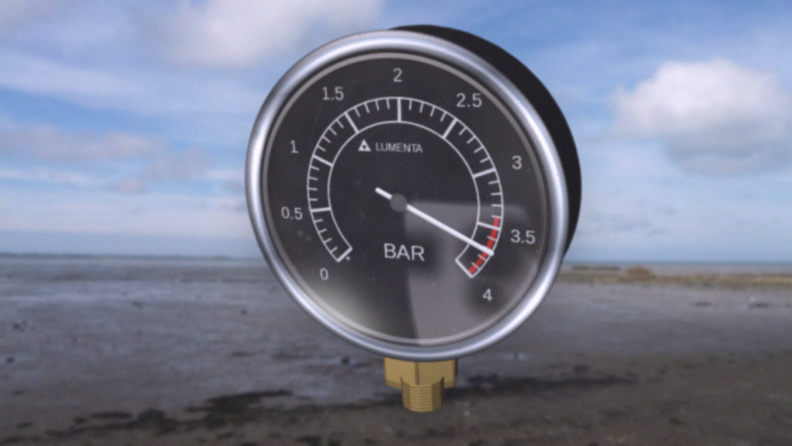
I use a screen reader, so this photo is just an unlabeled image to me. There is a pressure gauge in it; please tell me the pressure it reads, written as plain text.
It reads 3.7 bar
